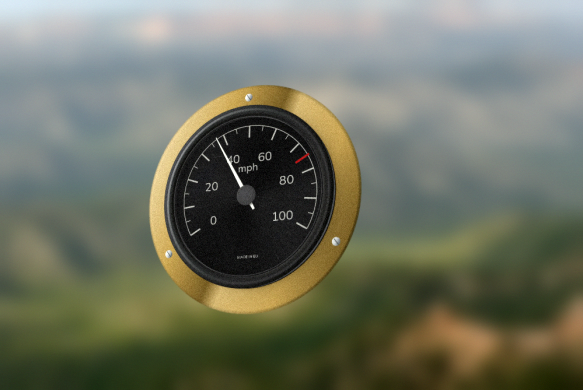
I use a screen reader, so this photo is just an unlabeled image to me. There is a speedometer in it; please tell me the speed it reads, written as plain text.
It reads 37.5 mph
